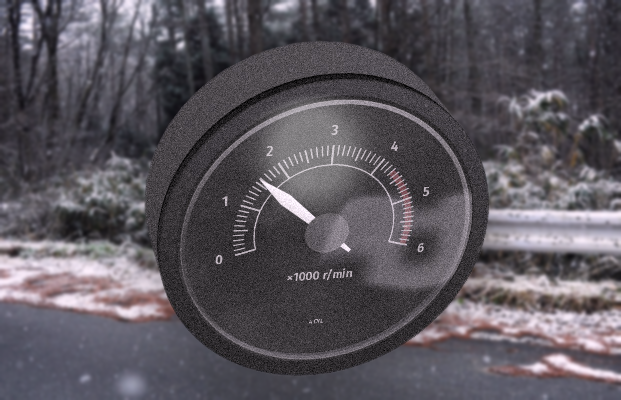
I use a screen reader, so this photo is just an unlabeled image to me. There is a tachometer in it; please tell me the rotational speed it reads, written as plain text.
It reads 1600 rpm
